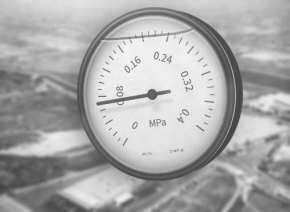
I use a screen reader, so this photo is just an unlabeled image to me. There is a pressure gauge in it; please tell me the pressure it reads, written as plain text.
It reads 0.07 MPa
